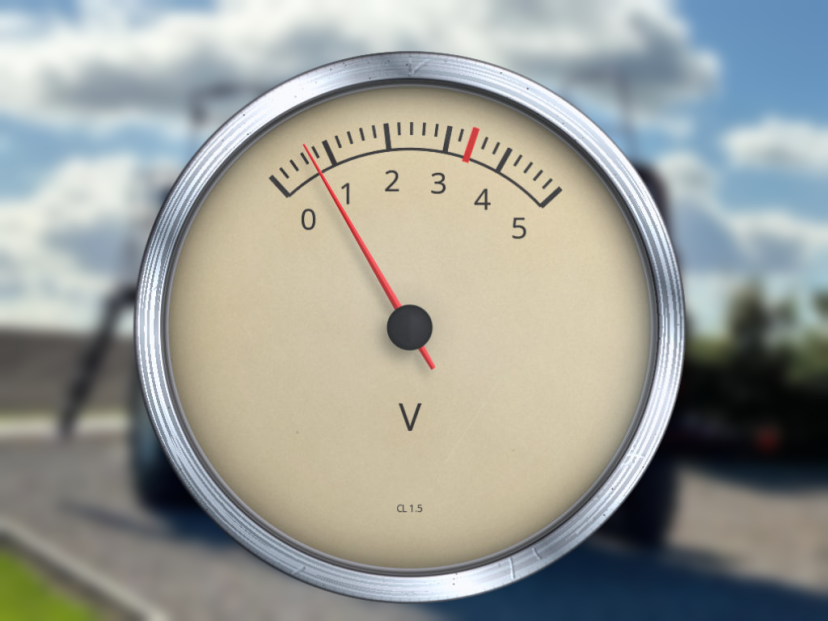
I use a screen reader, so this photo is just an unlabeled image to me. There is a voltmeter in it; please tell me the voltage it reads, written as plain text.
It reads 0.7 V
